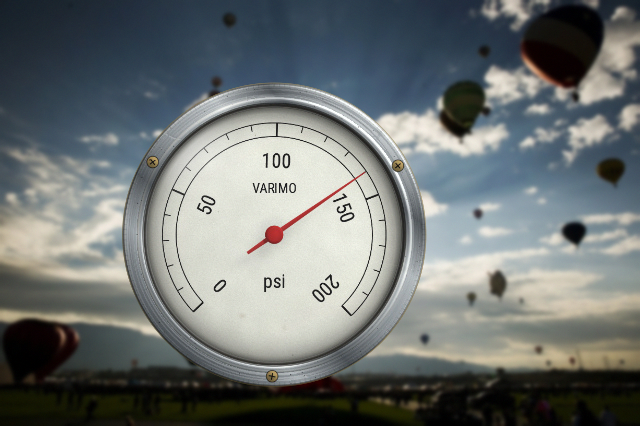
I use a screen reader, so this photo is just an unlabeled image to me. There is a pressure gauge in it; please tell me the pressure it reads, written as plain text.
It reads 140 psi
